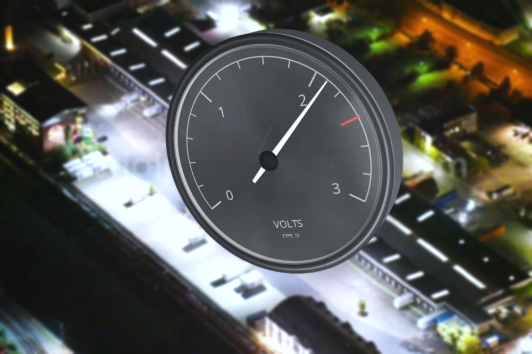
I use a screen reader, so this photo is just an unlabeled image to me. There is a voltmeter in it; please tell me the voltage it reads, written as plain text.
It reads 2.1 V
